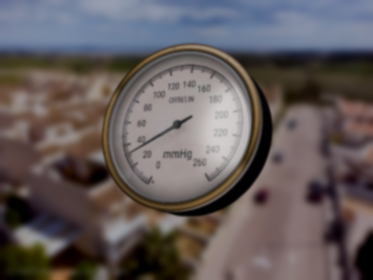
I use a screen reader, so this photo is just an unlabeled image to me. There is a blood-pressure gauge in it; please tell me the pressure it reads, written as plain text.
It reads 30 mmHg
